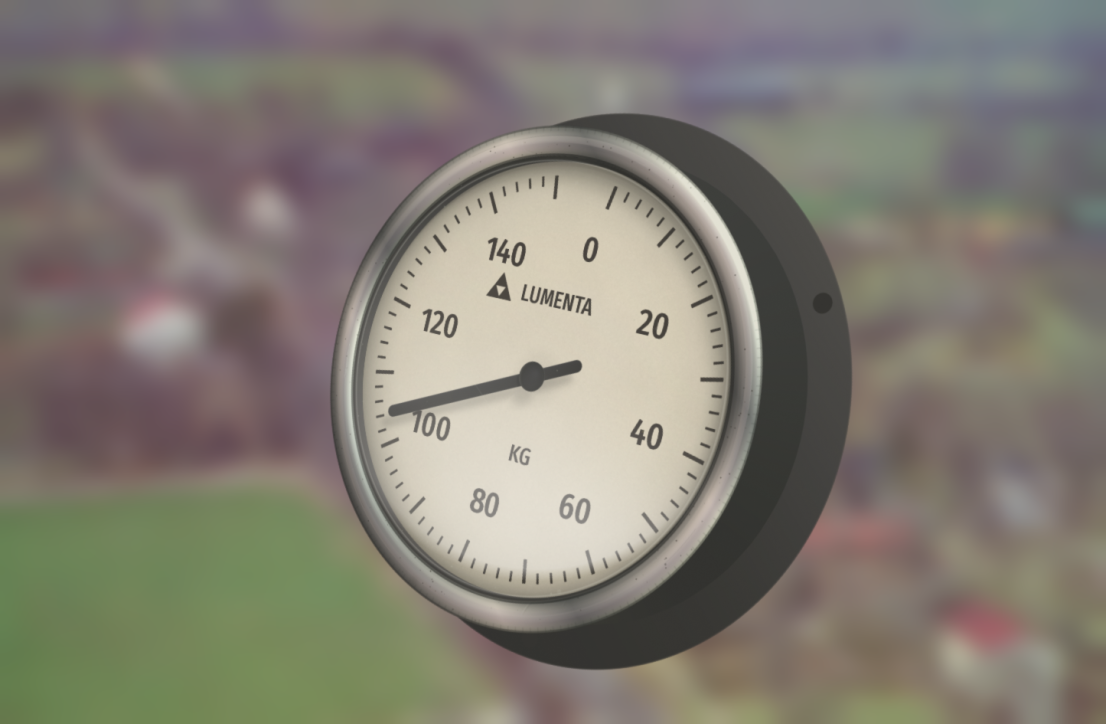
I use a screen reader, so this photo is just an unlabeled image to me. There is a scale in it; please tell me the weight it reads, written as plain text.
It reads 104 kg
